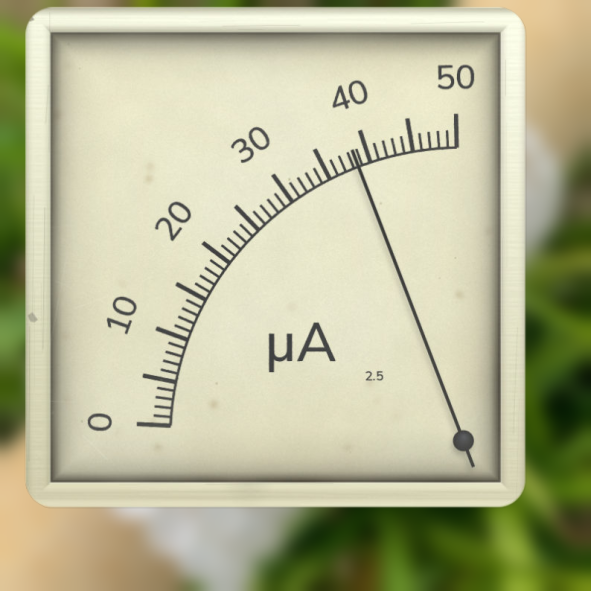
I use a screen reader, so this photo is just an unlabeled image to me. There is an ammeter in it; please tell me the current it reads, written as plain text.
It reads 38.5 µA
